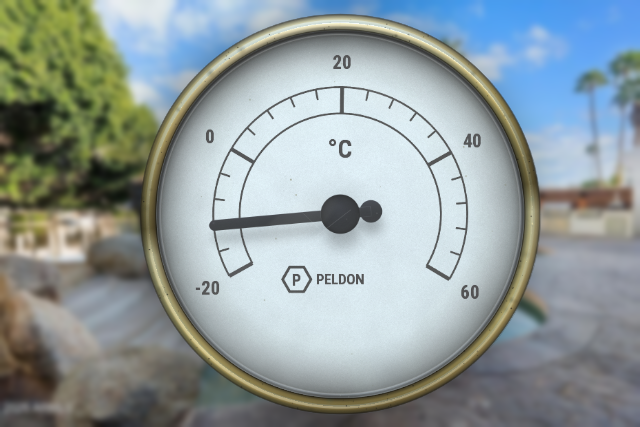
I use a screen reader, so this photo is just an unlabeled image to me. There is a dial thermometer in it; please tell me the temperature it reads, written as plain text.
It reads -12 °C
